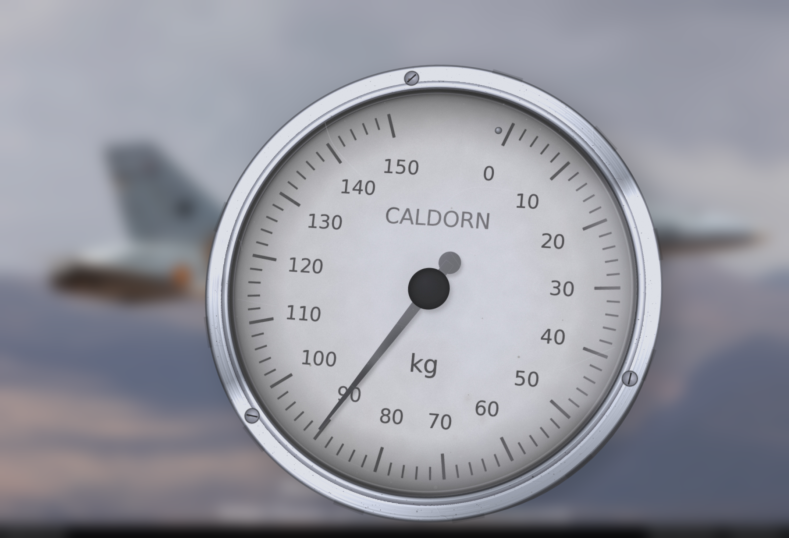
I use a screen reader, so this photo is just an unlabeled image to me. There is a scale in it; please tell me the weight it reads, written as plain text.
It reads 90 kg
